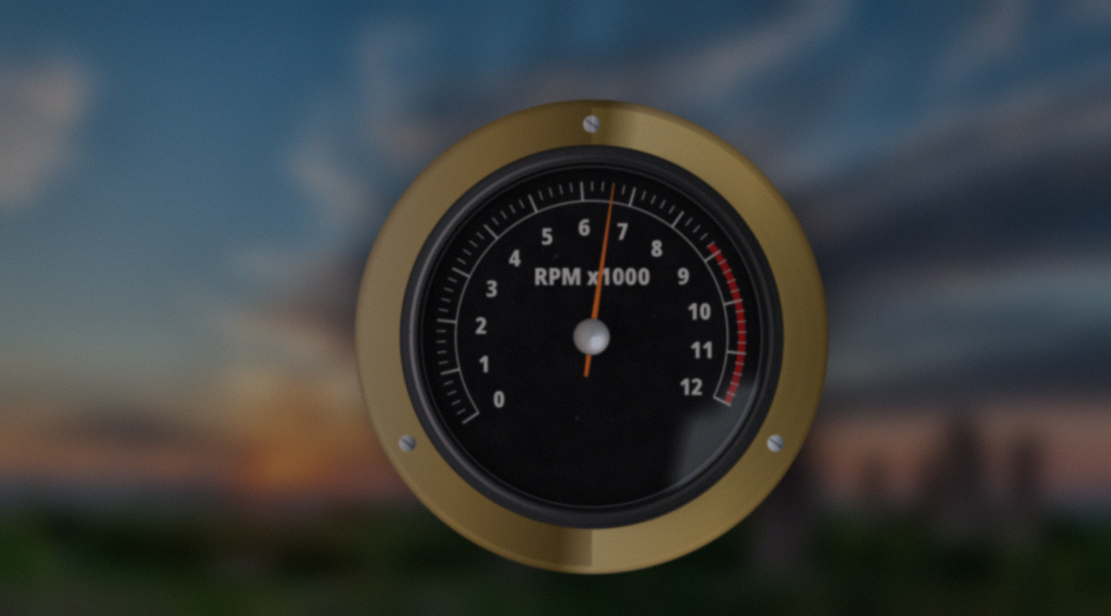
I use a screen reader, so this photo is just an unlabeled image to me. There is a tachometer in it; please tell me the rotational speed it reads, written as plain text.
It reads 6600 rpm
